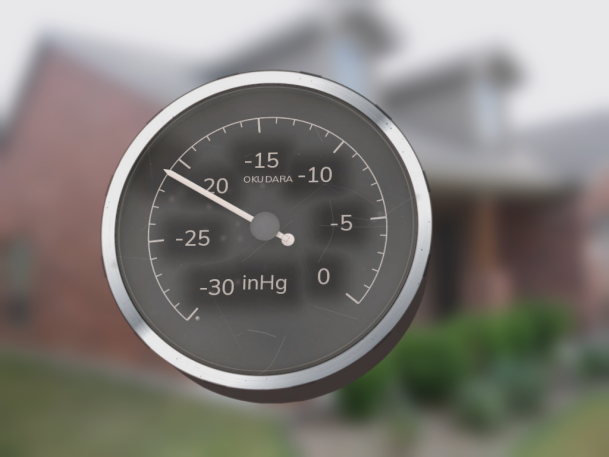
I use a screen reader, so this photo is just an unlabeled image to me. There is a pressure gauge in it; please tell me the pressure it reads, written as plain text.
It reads -21 inHg
